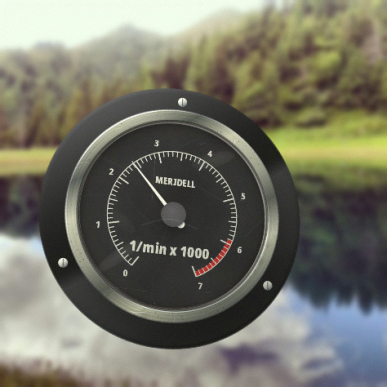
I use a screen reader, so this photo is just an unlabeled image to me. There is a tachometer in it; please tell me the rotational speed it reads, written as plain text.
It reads 2400 rpm
